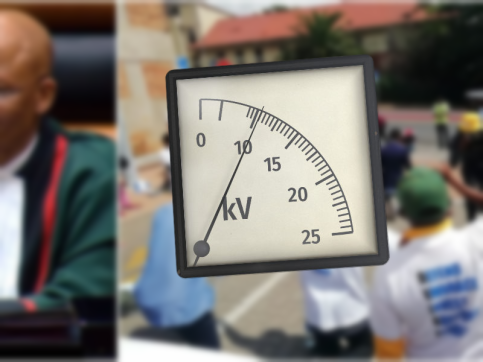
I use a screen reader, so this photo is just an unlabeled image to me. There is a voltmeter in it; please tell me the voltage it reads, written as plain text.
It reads 10.5 kV
